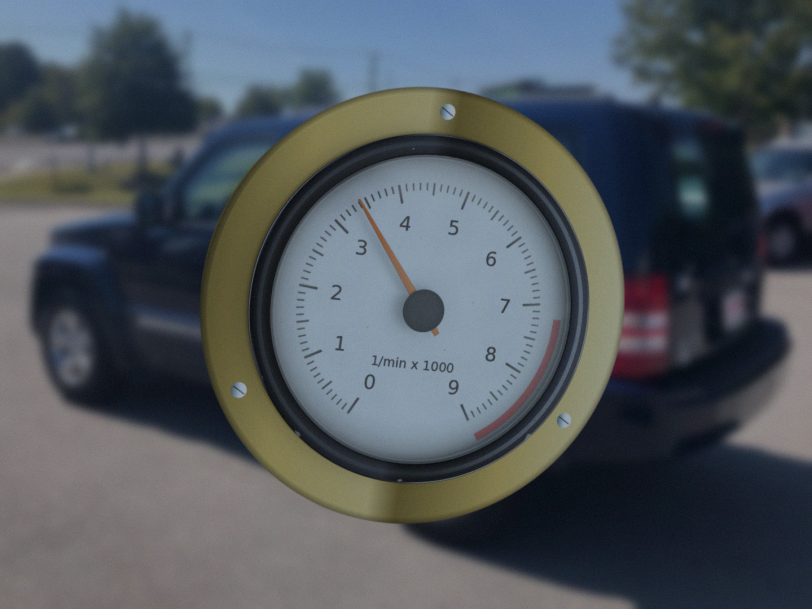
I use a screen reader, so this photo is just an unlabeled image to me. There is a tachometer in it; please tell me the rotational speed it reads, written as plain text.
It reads 3400 rpm
